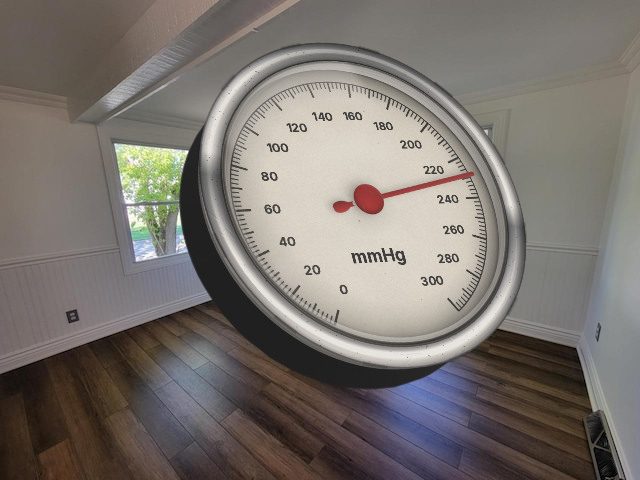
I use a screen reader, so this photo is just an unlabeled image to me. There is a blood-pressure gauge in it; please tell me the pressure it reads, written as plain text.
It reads 230 mmHg
